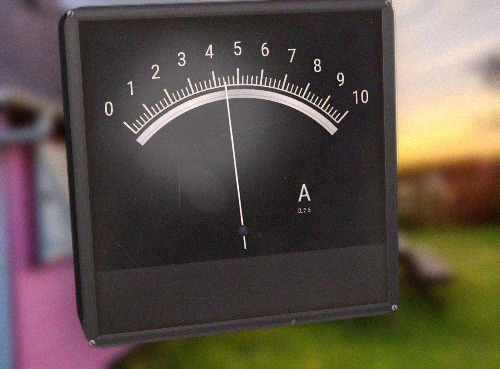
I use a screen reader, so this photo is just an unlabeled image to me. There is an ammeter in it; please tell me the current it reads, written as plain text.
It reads 4.4 A
